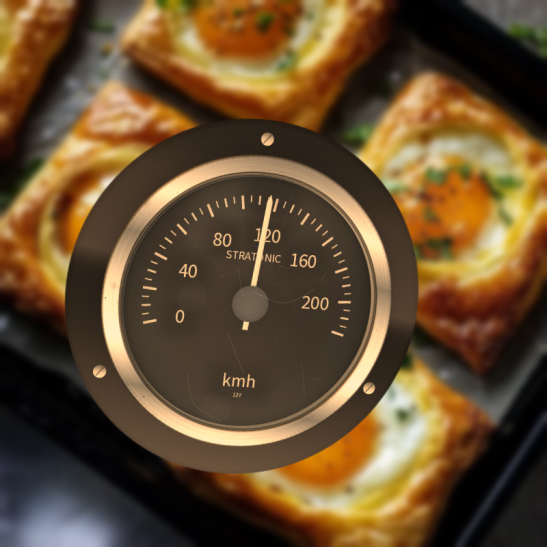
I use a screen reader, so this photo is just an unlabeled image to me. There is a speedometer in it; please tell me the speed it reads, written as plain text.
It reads 115 km/h
